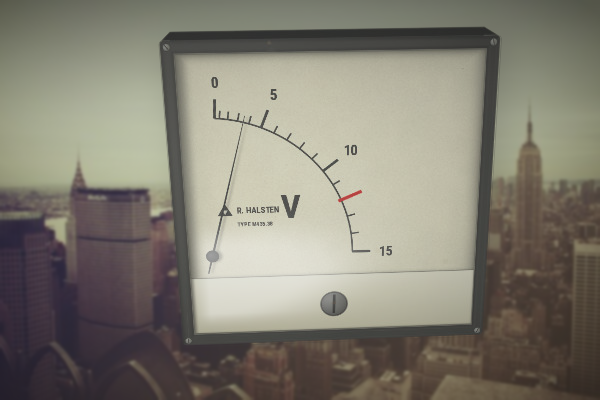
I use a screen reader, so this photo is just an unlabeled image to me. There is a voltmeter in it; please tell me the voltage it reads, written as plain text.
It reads 3.5 V
